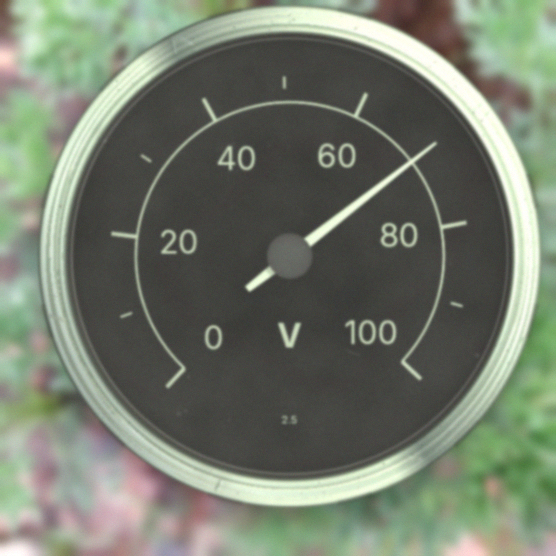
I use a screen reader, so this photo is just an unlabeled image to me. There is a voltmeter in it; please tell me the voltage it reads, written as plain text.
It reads 70 V
